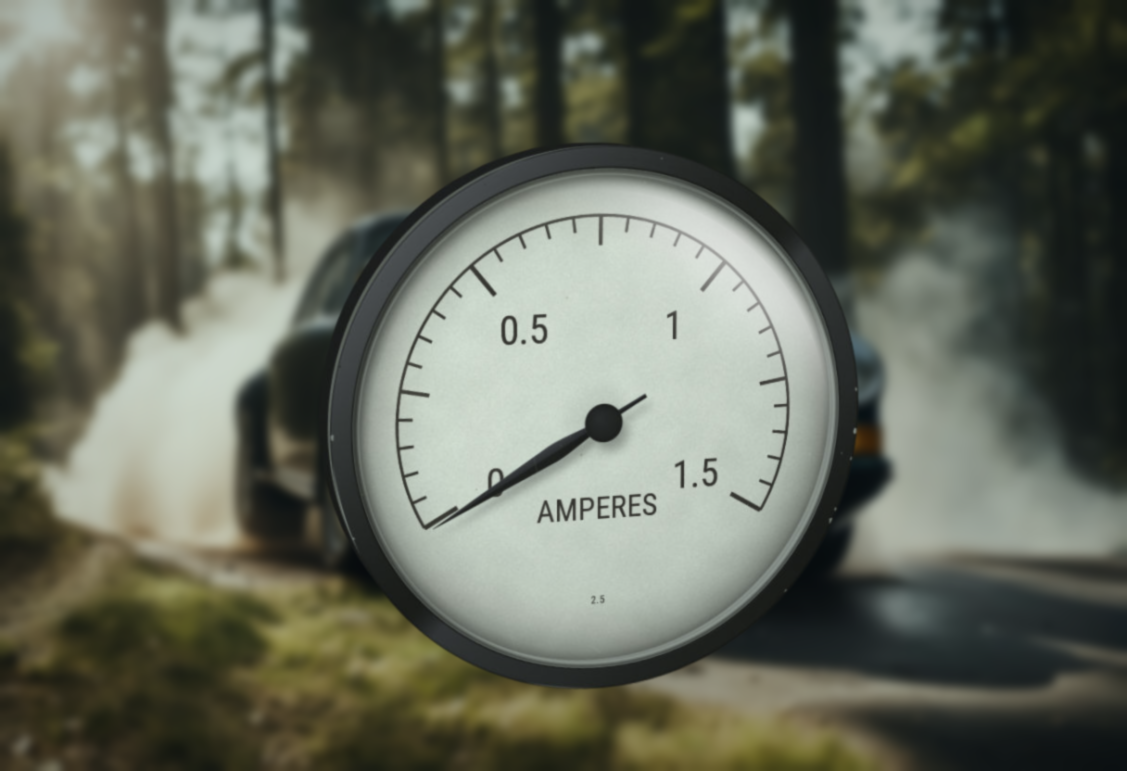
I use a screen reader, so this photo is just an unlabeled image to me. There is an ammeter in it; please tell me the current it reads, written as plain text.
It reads 0 A
